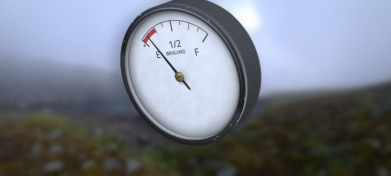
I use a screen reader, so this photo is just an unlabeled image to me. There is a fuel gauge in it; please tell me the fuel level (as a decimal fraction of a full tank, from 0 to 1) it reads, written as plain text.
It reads 0.125
